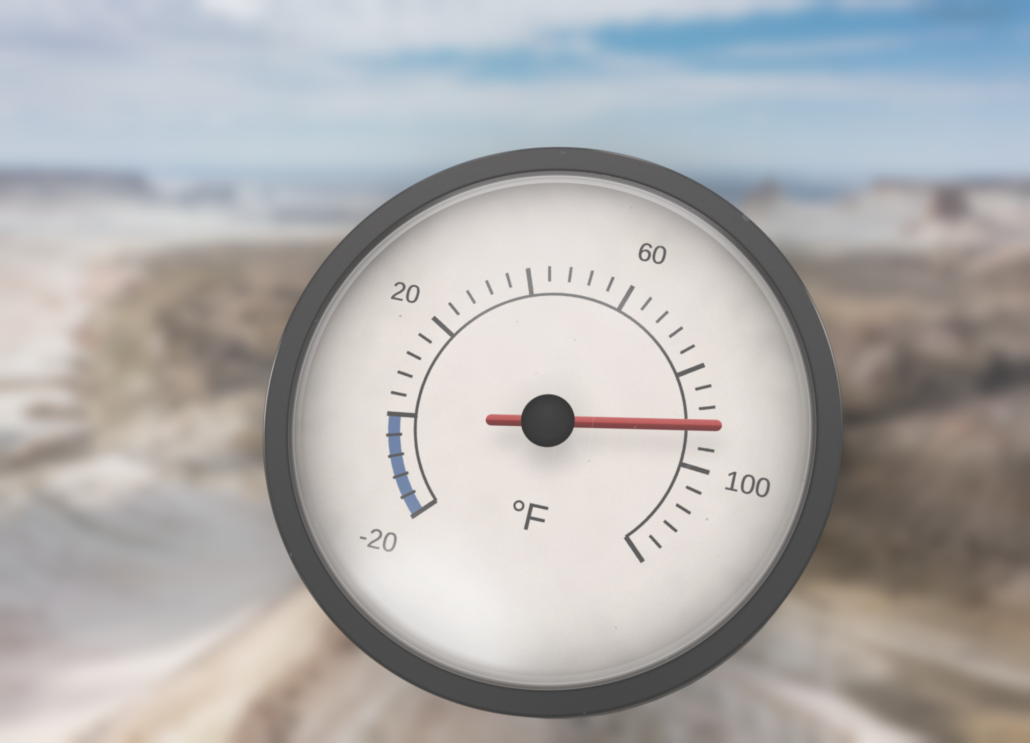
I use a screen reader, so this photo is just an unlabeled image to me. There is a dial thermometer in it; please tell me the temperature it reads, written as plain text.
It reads 92 °F
